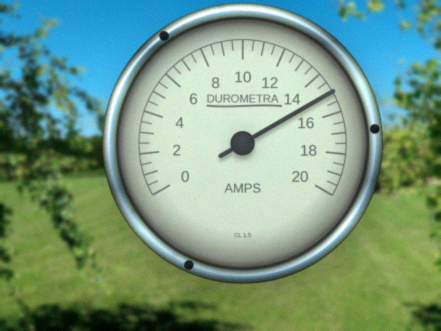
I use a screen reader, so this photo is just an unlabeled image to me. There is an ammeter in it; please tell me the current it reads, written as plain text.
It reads 15 A
